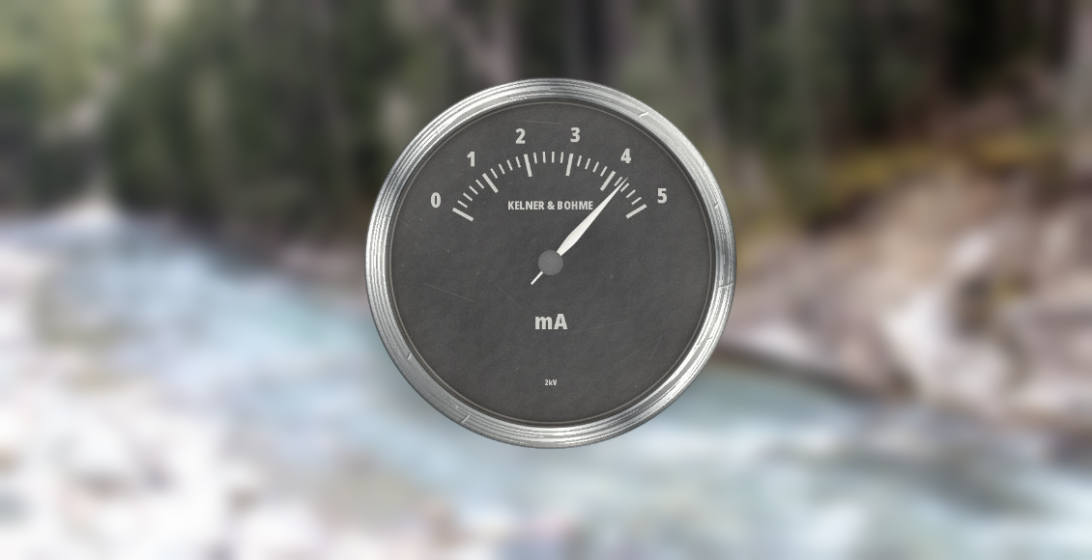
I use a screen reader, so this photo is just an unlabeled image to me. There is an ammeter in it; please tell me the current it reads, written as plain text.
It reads 4.3 mA
